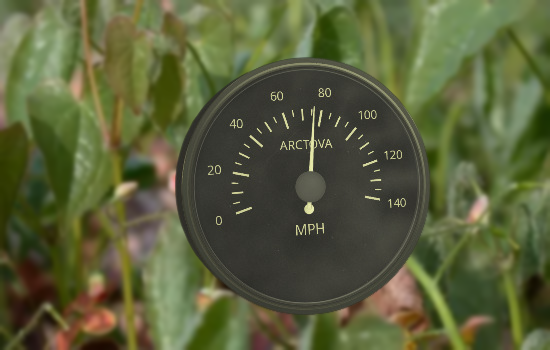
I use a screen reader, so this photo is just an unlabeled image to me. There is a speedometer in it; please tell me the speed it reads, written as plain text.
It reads 75 mph
